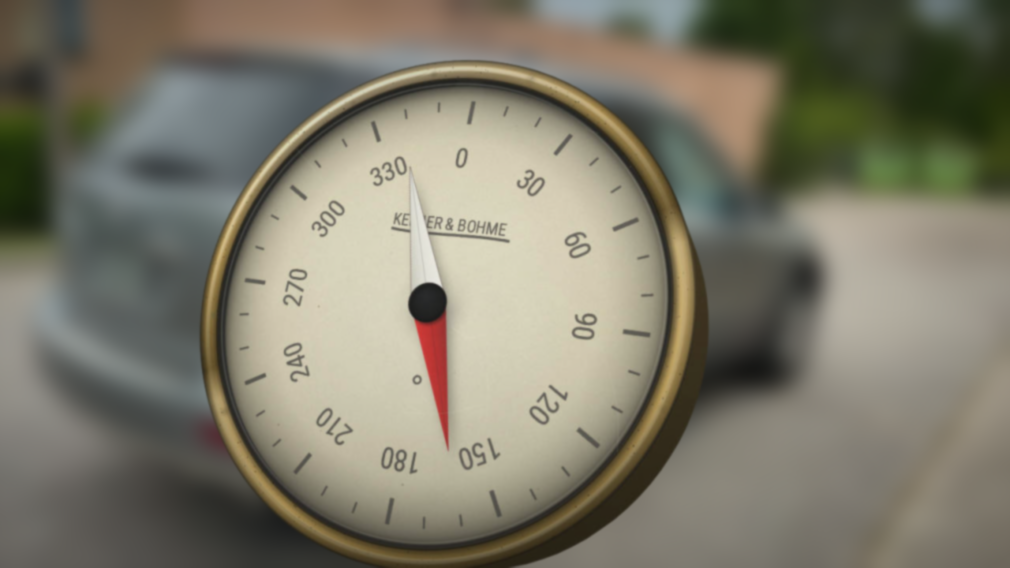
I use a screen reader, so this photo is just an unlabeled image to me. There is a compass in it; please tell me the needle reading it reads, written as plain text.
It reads 160 °
